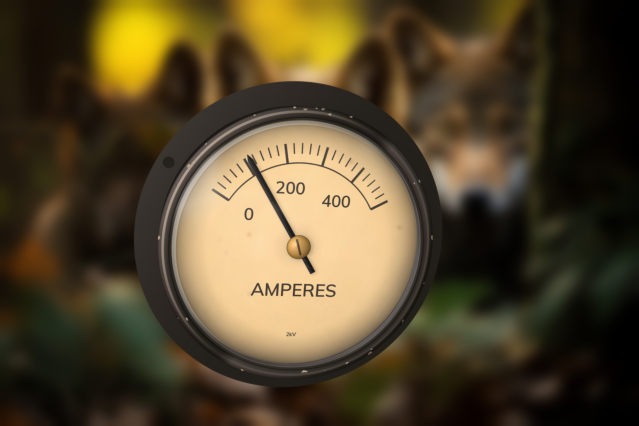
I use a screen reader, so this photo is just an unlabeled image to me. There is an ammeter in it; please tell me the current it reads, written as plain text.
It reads 110 A
